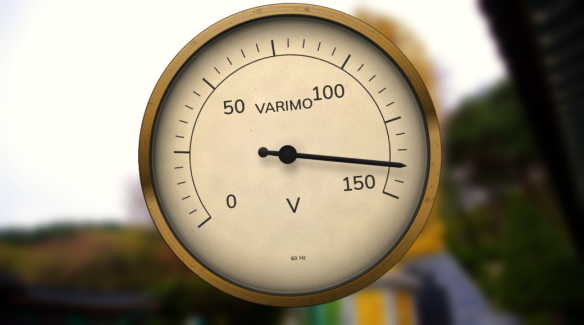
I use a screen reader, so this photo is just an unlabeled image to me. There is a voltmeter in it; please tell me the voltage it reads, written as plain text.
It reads 140 V
